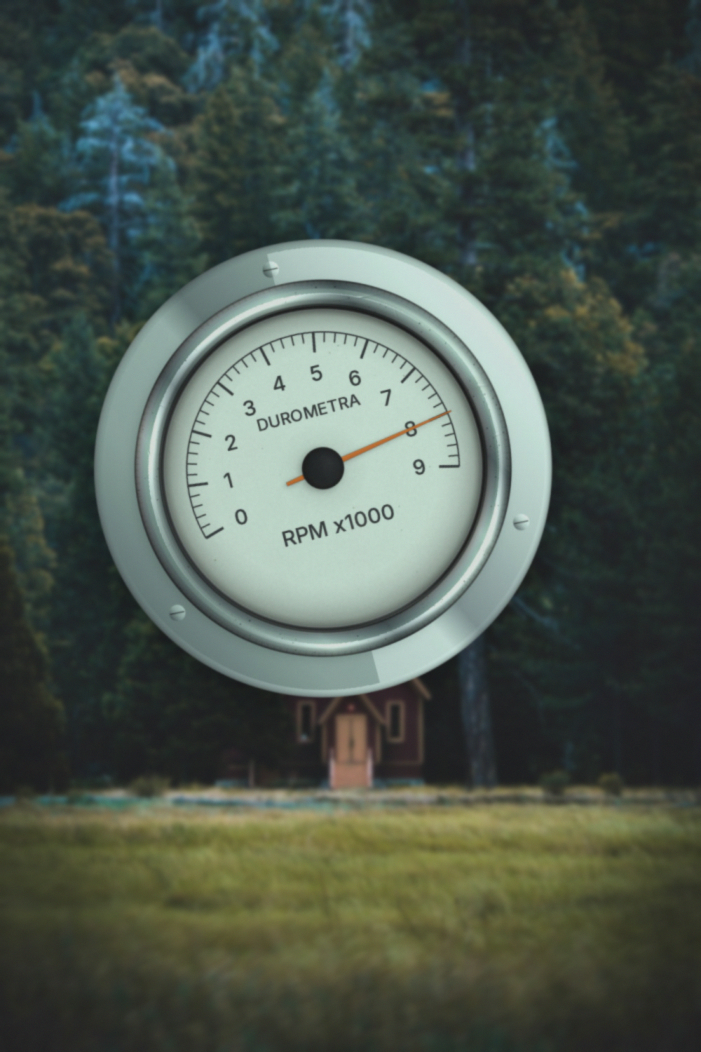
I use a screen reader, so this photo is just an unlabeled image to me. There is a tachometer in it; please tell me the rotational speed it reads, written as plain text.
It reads 8000 rpm
